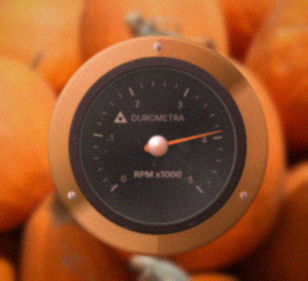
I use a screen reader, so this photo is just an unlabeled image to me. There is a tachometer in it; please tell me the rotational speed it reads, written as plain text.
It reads 3900 rpm
